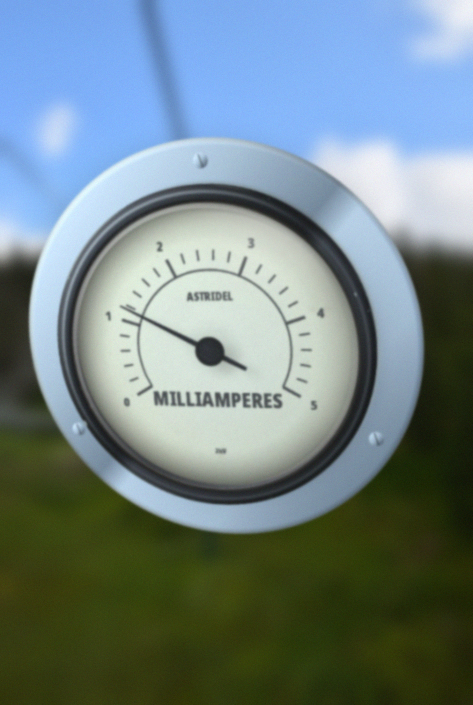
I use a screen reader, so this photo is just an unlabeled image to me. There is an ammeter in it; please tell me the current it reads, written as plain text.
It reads 1.2 mA
